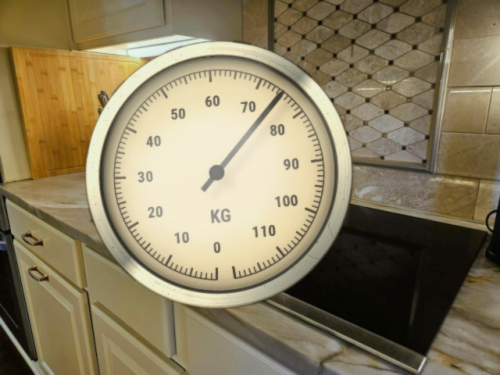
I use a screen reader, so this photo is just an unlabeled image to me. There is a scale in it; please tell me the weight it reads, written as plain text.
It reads 75 kg
